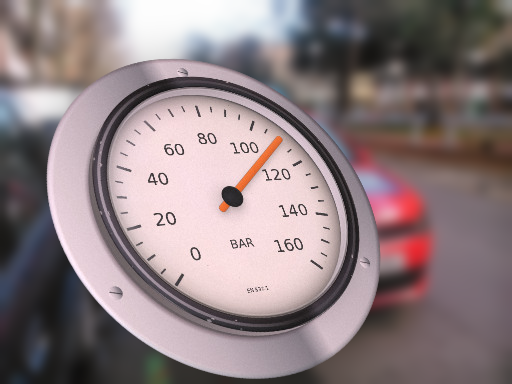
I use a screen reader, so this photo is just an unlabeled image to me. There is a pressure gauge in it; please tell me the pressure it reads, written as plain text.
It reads 110 bar
